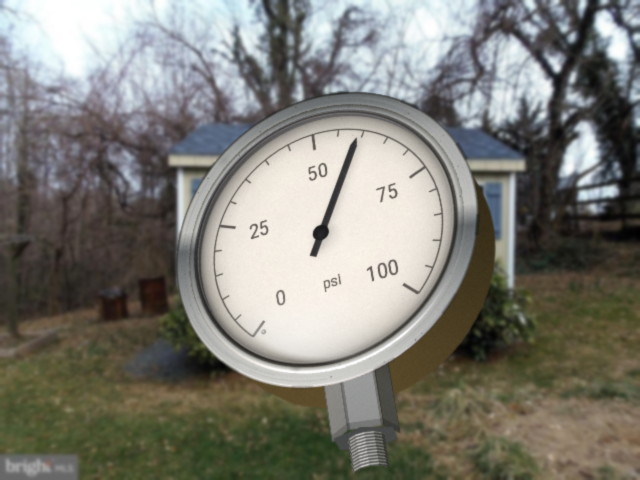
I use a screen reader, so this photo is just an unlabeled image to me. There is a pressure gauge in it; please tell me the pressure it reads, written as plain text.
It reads 60 psi
